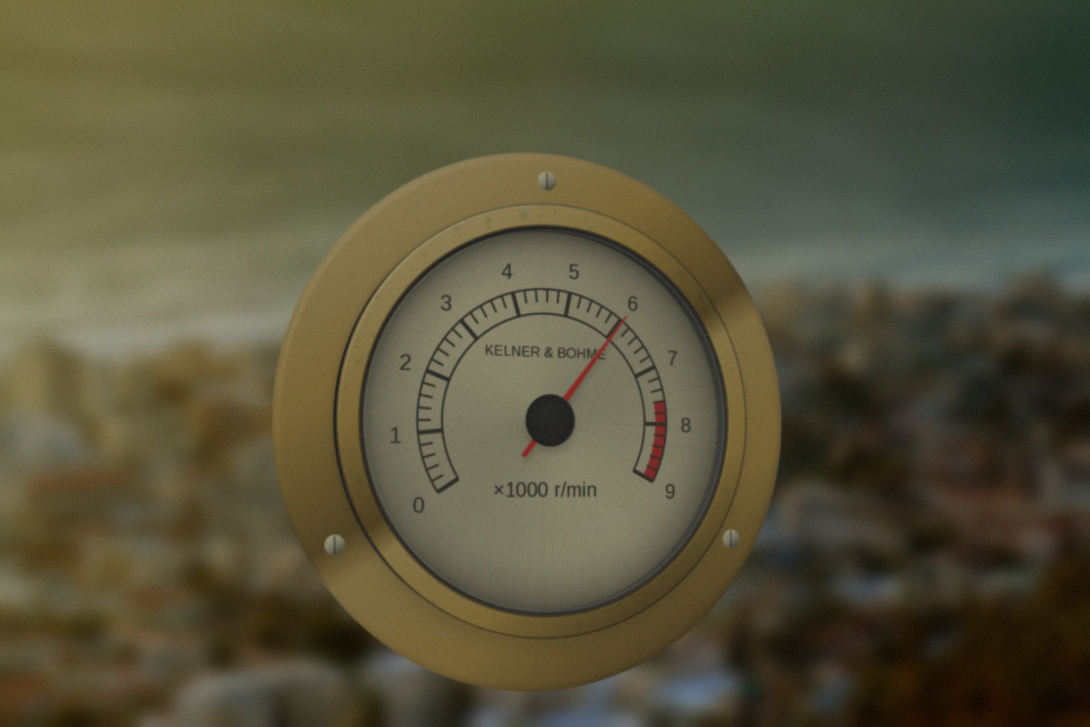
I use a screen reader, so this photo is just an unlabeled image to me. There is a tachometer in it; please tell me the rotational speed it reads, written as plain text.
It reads 6000 rpm
